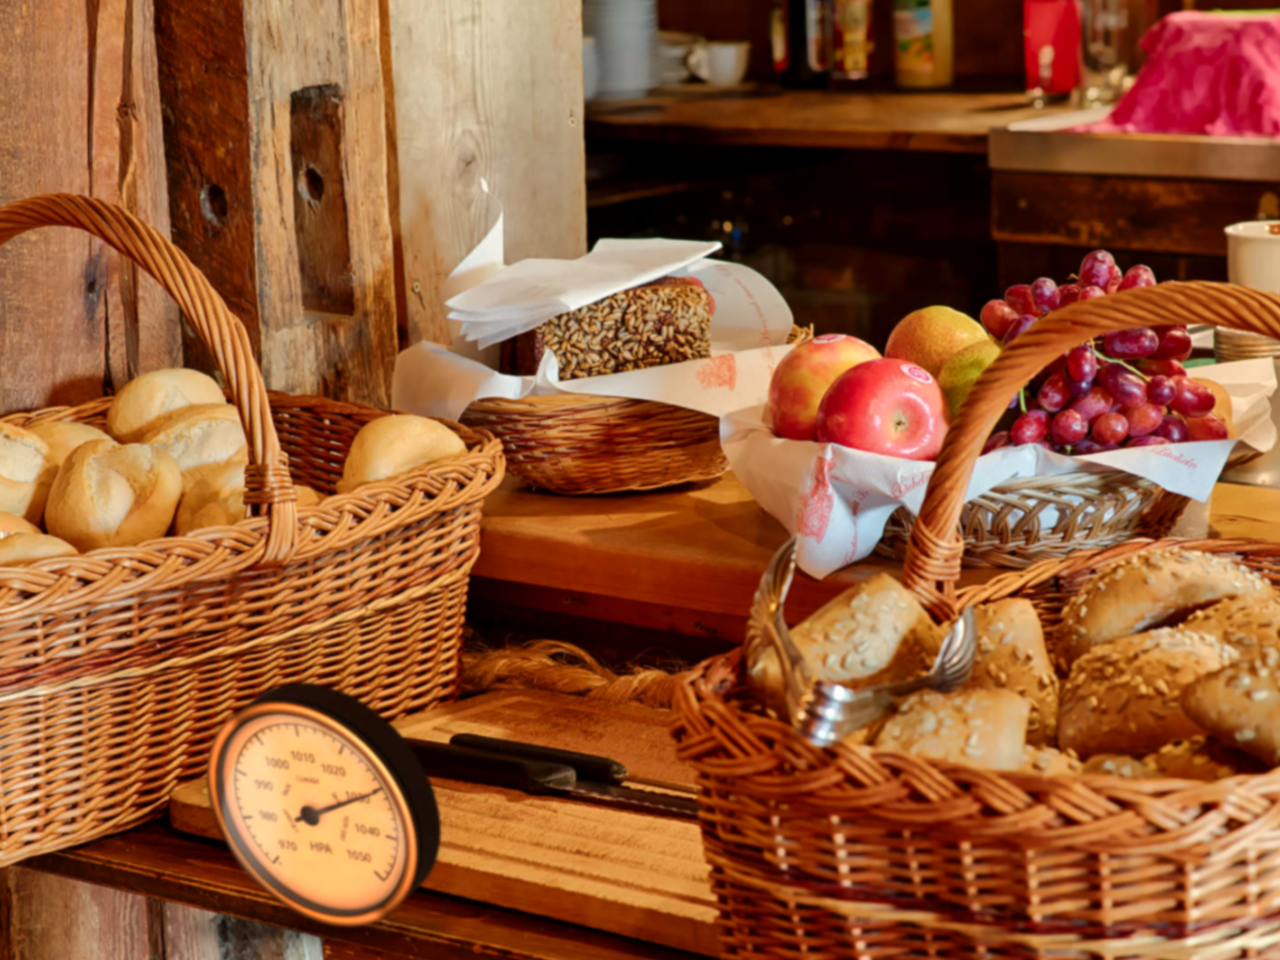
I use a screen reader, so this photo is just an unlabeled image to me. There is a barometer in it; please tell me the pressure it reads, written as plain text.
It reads 1030 hPa
